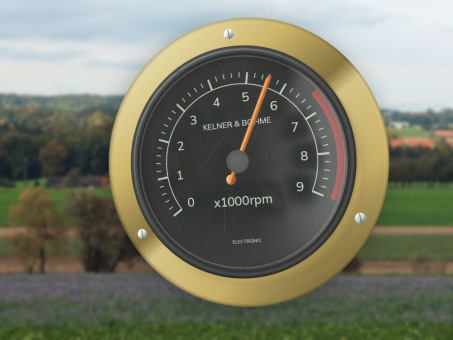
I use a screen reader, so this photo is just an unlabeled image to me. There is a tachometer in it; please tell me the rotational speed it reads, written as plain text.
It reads 5600 rpm
